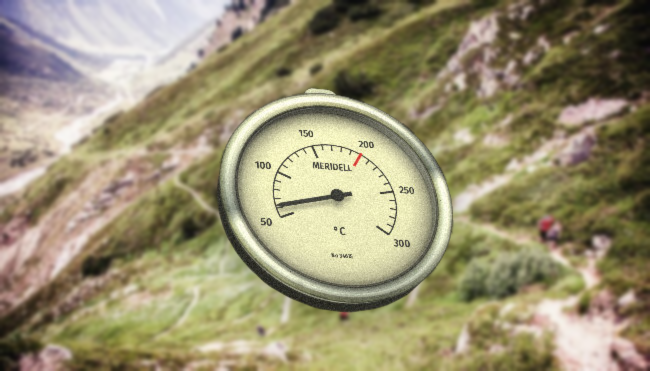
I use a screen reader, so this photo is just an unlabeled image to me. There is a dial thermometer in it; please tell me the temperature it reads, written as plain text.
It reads 60 °C
